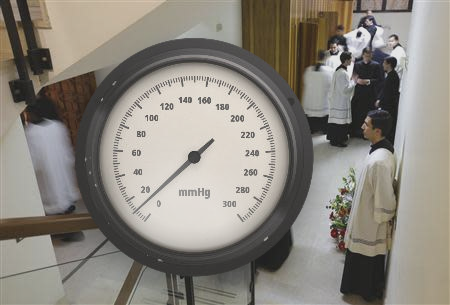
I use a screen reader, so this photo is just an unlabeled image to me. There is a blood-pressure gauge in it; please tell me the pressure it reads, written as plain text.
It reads 10 mmHg
